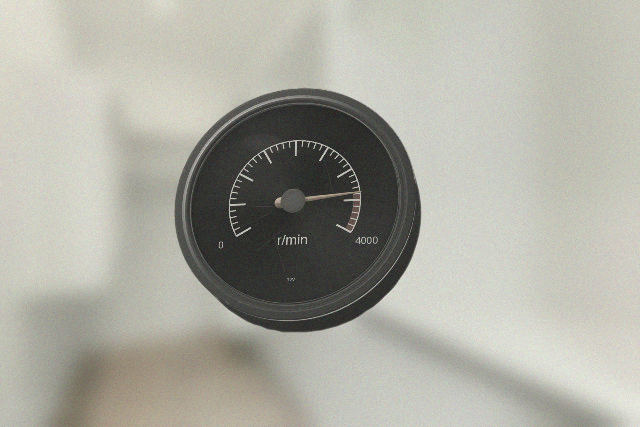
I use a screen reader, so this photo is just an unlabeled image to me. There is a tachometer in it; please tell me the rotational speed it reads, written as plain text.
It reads 3400 rpm
